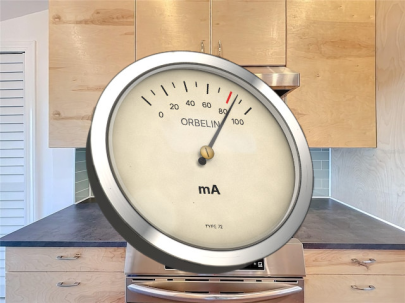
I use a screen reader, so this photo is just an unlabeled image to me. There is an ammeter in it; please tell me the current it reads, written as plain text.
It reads 85 mA
